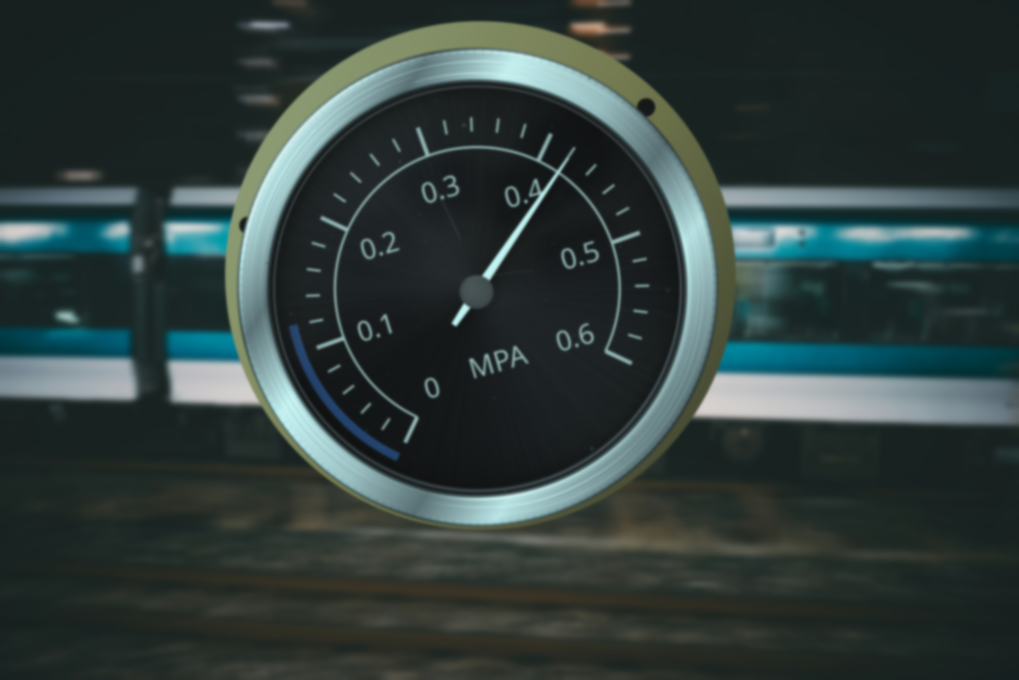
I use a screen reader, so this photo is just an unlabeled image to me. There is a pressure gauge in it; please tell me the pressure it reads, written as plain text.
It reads 0.42 MPa
